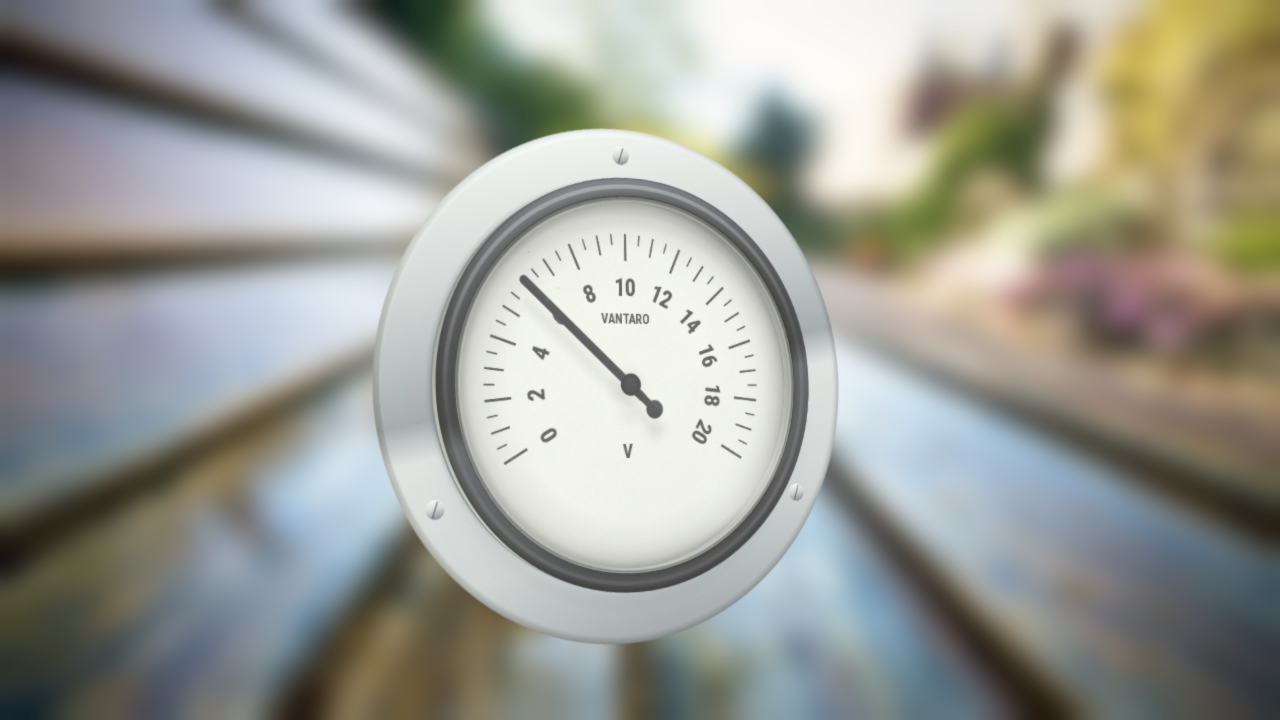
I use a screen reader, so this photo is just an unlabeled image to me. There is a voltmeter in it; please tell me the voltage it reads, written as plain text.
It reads 6 V
